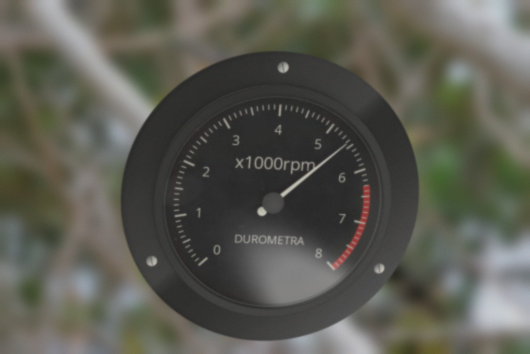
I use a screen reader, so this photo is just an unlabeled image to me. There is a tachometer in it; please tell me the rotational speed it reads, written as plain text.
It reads 5400 rpm
